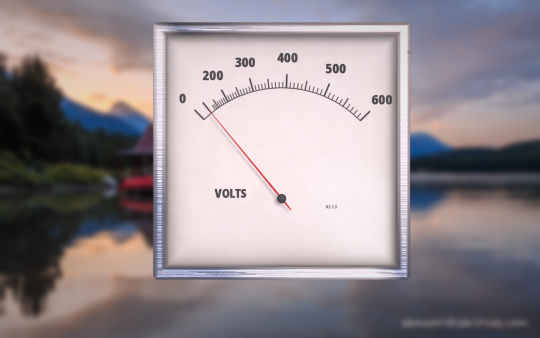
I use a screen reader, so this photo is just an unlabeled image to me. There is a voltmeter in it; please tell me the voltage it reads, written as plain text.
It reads 100 V
